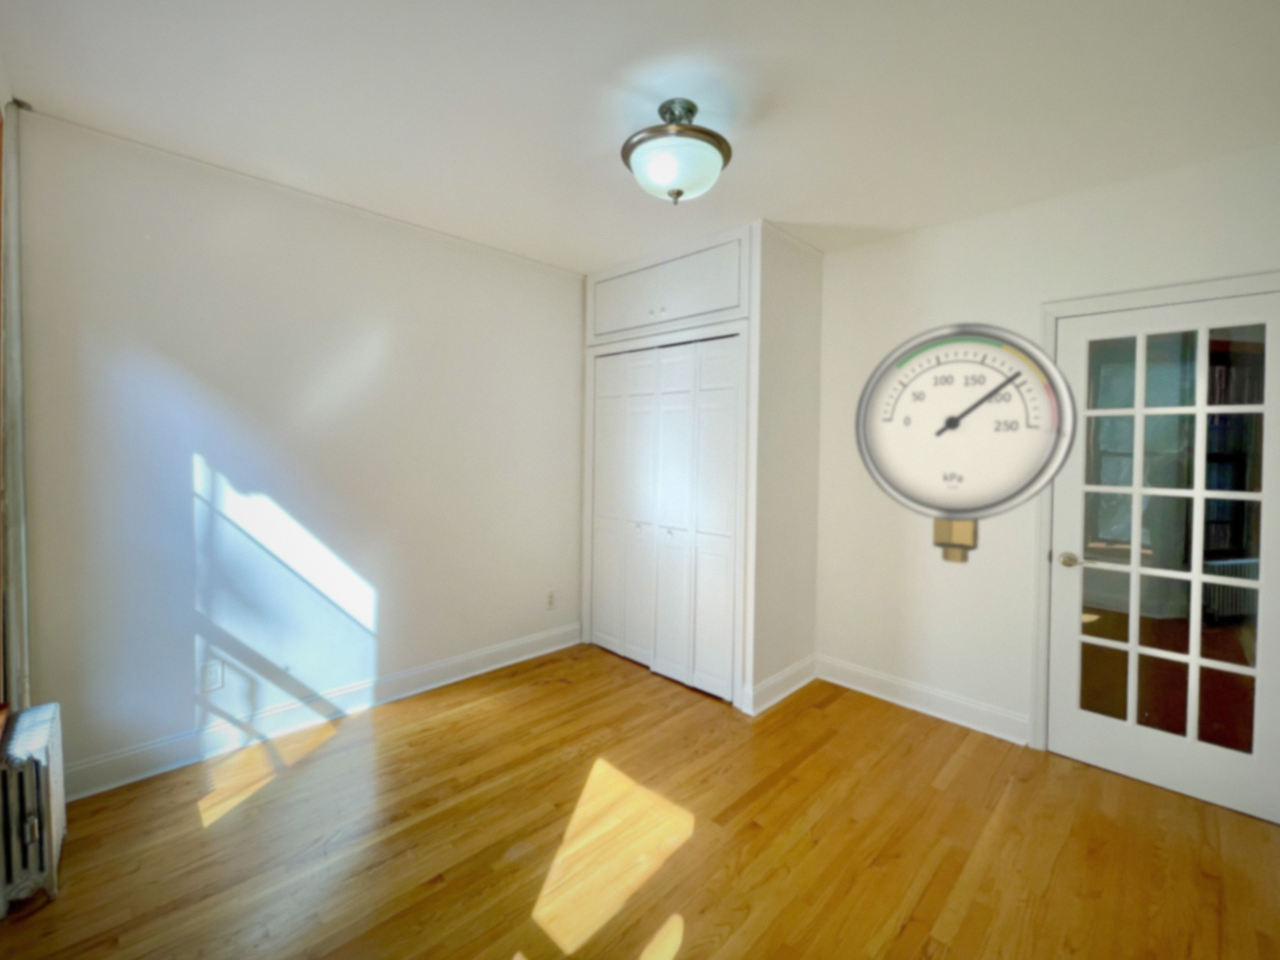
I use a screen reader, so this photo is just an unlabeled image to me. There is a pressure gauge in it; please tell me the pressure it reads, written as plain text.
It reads 190 kPa
